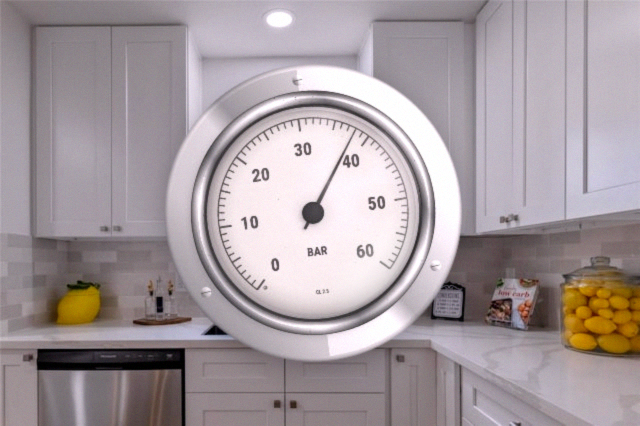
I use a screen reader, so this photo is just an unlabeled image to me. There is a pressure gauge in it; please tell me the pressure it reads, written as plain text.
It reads 38 bar
